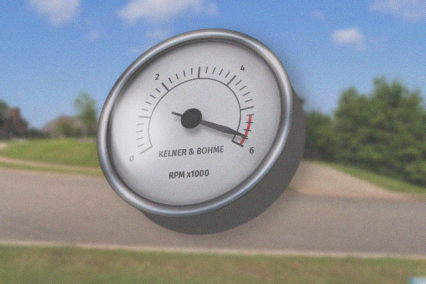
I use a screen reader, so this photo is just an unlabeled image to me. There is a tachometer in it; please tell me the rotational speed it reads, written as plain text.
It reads 5800 rpm
